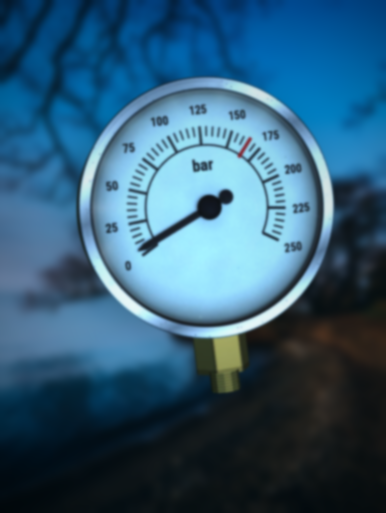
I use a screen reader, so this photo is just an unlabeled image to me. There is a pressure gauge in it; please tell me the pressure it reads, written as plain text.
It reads 5 bar
